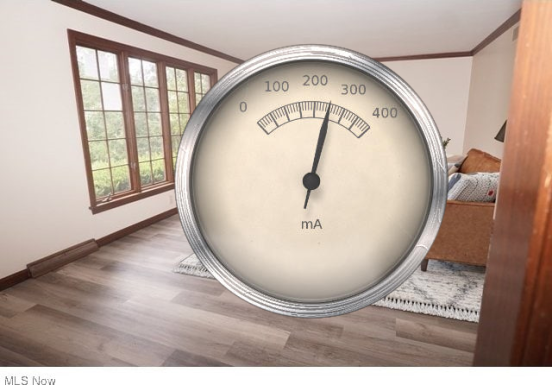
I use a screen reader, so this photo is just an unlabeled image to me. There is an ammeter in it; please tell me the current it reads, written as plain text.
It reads 250 mA
